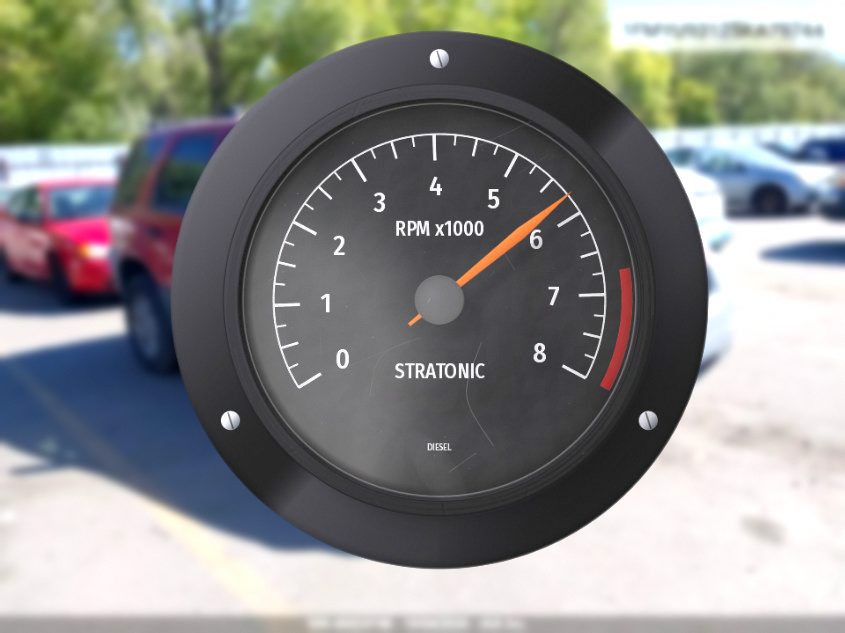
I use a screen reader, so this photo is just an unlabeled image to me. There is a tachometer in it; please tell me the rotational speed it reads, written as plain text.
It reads 5750 rpm
